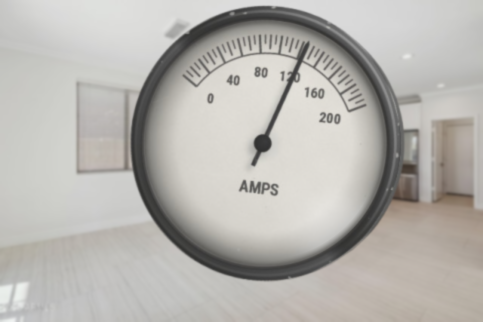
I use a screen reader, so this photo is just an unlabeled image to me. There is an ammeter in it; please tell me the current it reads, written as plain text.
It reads 125 A
